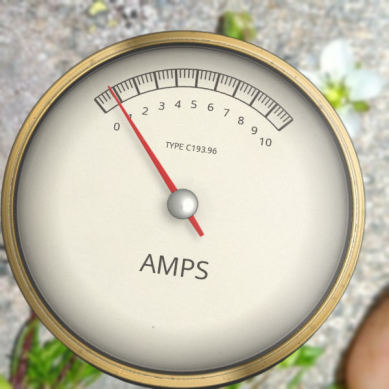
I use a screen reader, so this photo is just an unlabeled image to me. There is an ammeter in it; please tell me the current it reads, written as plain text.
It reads 0.8 A
